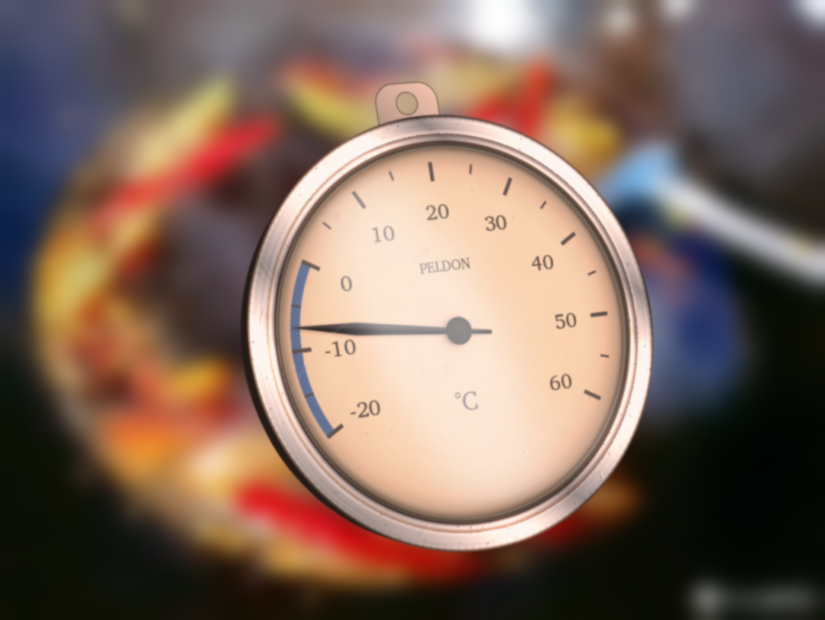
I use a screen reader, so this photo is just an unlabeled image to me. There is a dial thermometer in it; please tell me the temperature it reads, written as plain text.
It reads -7.5 °C
